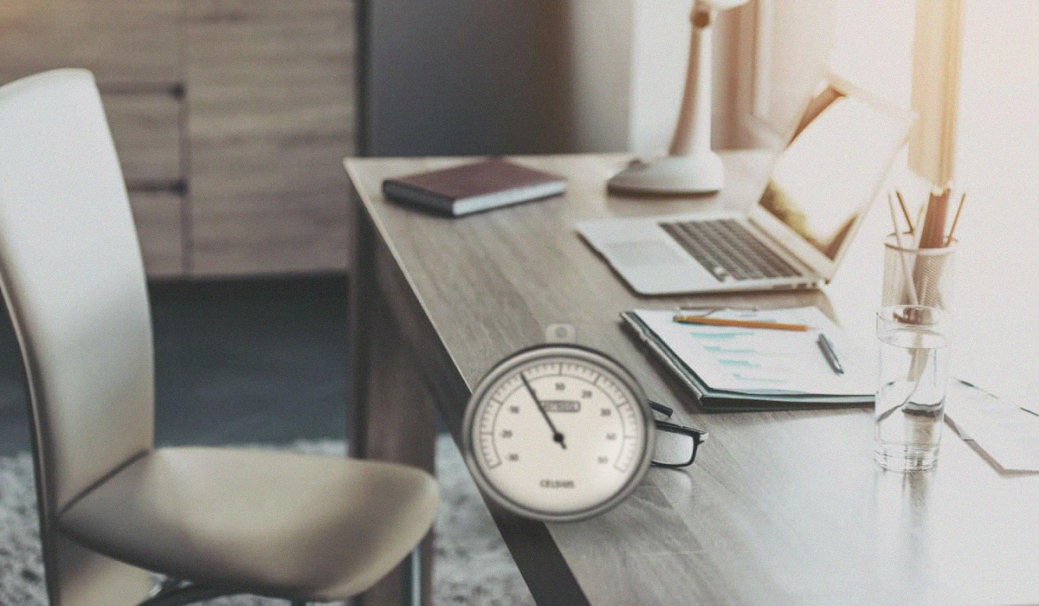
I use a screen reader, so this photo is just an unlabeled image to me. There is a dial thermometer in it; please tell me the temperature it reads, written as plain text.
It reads 0 °C
